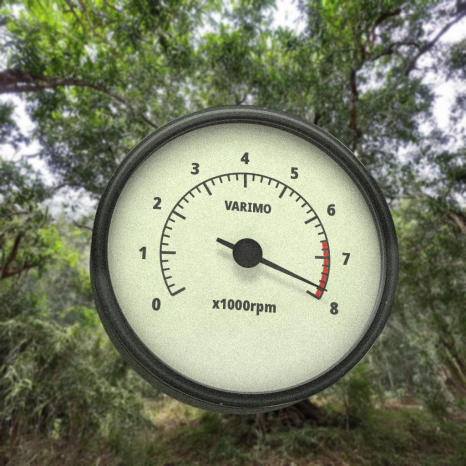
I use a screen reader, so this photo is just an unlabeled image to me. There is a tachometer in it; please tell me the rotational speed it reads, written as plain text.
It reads 7800 rpm
